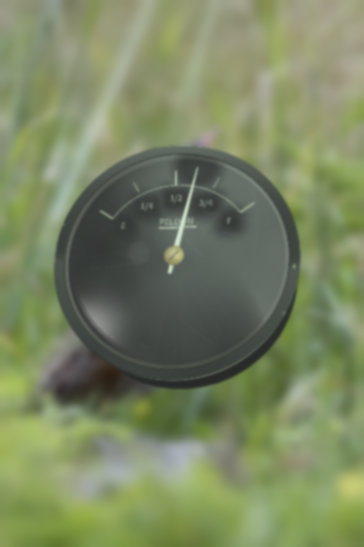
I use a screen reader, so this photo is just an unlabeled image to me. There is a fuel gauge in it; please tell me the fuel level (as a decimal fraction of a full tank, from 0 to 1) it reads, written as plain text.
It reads 0.625
